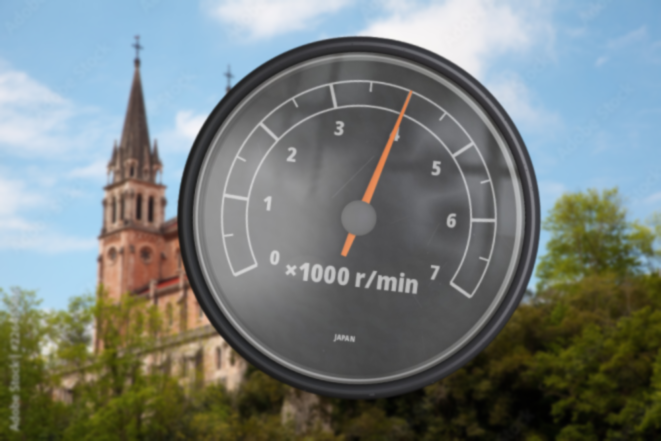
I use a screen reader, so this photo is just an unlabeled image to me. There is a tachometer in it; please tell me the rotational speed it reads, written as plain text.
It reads 4000 rpm
